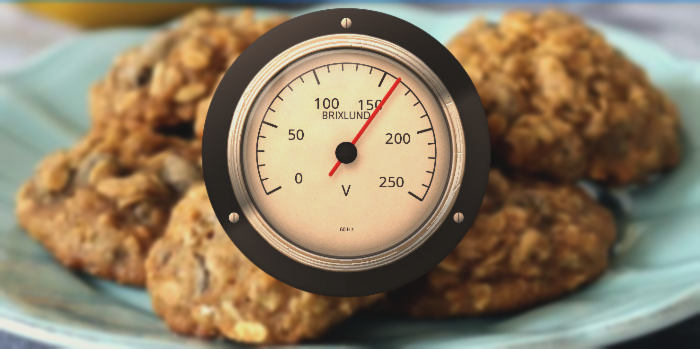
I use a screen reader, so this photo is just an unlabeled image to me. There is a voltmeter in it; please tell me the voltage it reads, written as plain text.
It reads 160 V
